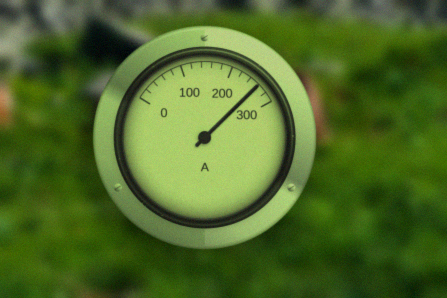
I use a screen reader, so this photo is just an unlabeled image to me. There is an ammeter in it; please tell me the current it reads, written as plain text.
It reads 260 A
